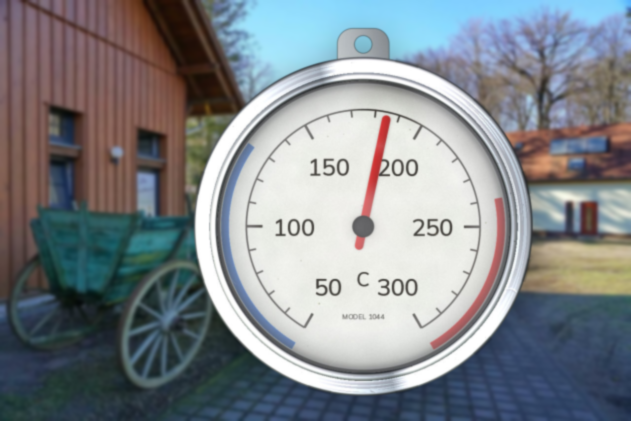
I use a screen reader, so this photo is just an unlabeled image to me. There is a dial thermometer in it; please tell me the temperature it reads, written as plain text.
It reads 185 °C
